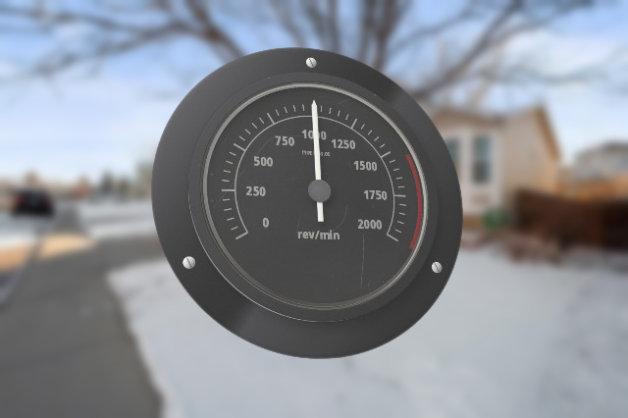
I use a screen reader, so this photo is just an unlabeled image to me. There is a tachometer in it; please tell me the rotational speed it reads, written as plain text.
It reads 1000 rpm
